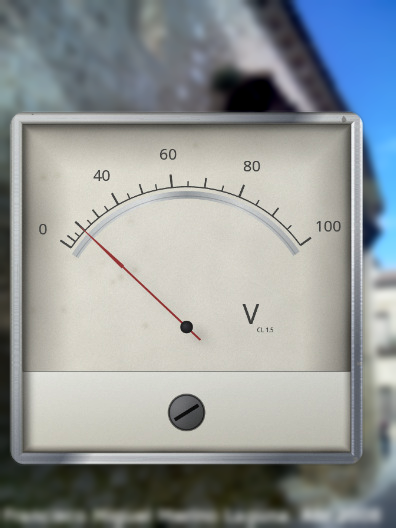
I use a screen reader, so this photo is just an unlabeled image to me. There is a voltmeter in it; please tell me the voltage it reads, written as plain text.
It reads 20 V
